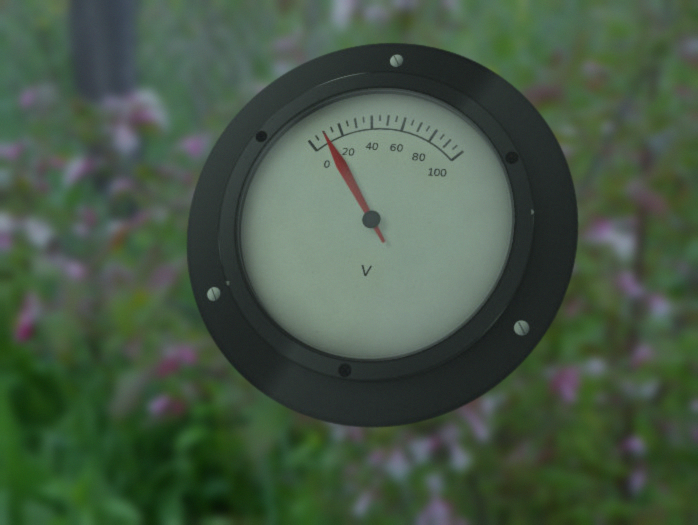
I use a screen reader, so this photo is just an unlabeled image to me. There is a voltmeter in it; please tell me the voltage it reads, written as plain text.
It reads 10 V
